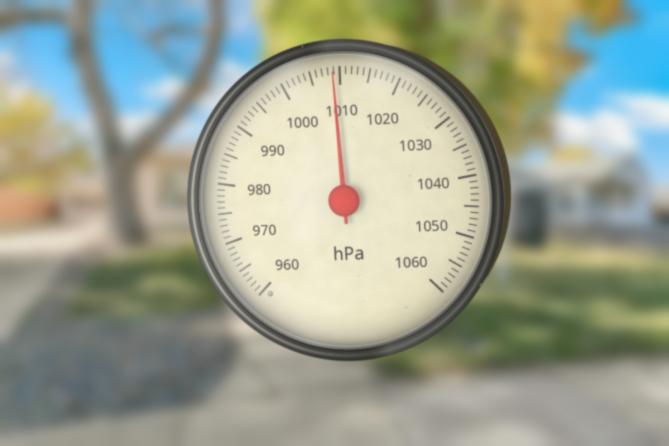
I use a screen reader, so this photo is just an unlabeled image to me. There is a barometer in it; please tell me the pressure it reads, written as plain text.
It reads 1009 hPa
